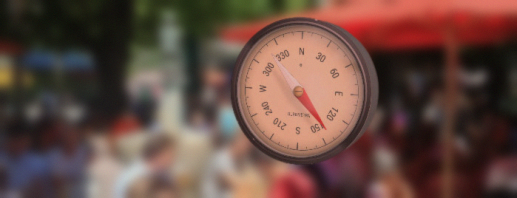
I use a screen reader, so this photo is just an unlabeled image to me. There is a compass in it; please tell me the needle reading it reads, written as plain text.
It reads 140 °
